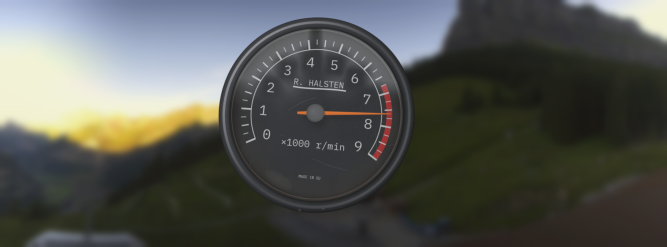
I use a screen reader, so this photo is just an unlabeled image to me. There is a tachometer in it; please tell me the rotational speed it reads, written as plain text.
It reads 7625 rpm
